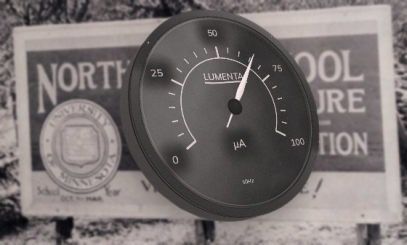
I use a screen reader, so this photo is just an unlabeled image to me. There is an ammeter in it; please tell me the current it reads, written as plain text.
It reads 65 µA
